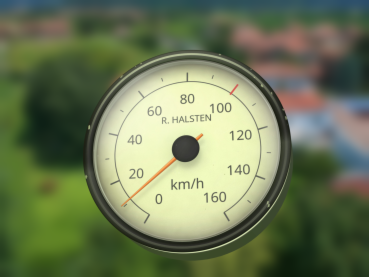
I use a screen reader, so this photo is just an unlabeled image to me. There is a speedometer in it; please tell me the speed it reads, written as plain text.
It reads 10 km/h
